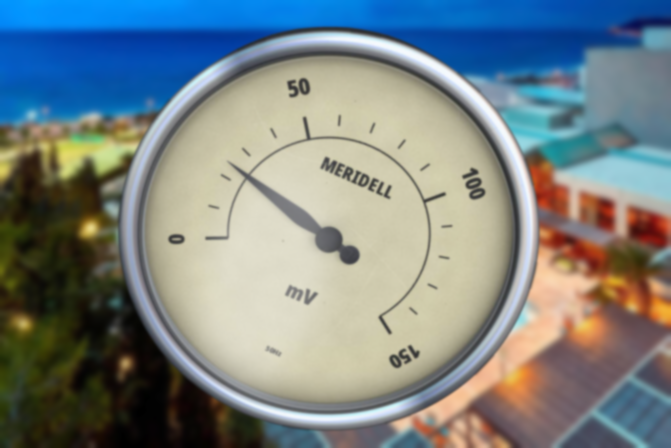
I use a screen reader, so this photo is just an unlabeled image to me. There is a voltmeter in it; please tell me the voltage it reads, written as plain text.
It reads 25 mV
